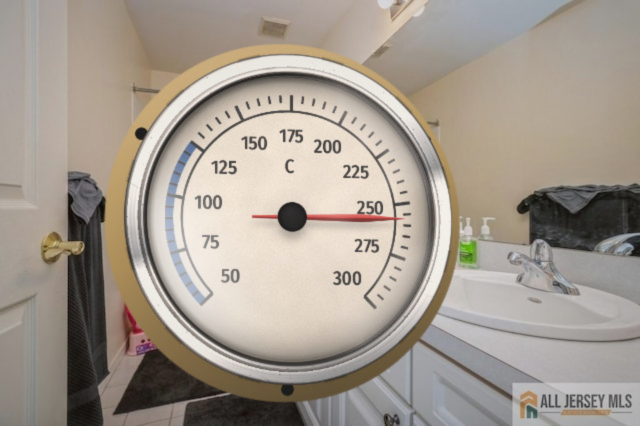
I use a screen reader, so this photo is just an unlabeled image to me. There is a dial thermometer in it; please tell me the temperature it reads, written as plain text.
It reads 257.5 °C
